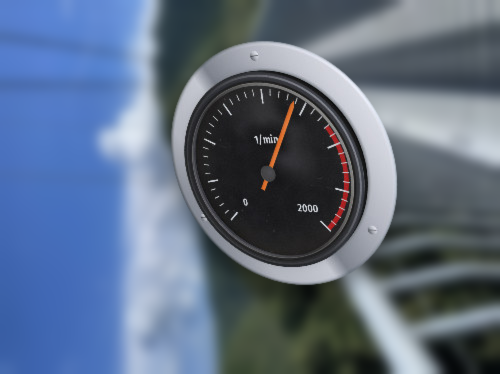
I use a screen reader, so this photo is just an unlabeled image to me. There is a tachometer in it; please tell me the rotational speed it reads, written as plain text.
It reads 1200 rpm
